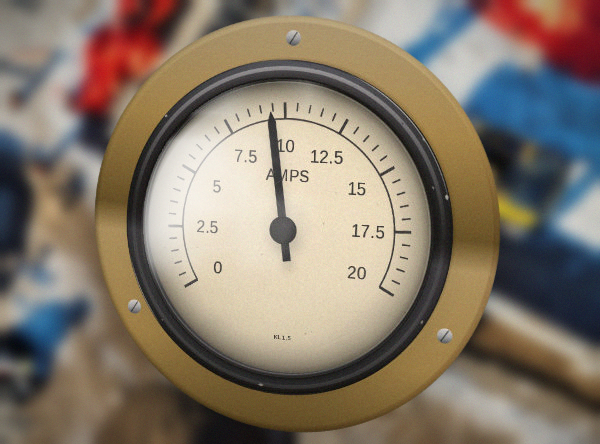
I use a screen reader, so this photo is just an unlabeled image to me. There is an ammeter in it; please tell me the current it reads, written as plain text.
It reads 9.5 A
